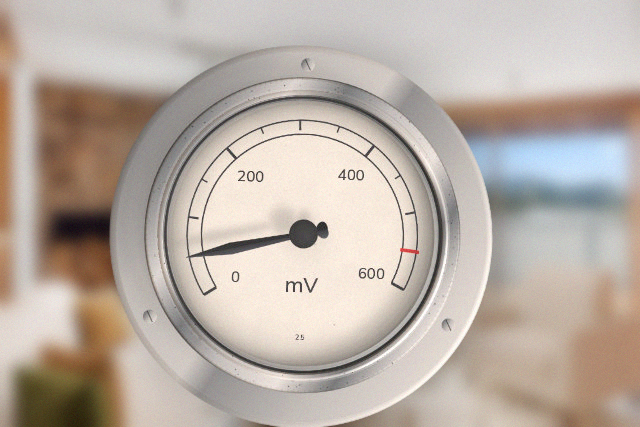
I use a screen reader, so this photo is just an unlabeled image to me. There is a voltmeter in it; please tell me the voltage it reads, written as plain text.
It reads 50 mV
